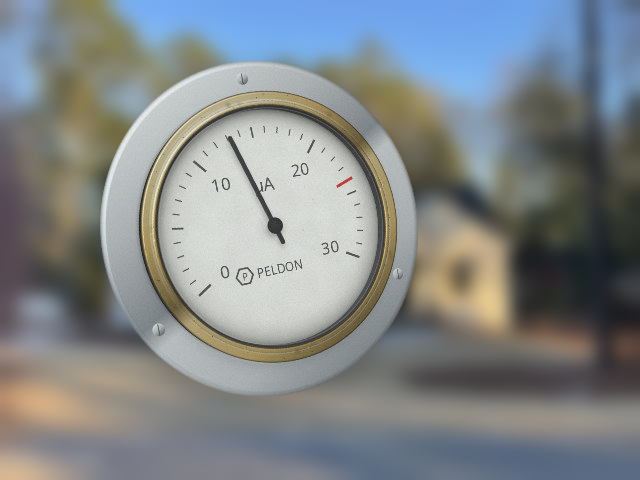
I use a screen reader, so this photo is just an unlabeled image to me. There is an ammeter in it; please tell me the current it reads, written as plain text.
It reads 13 µA
